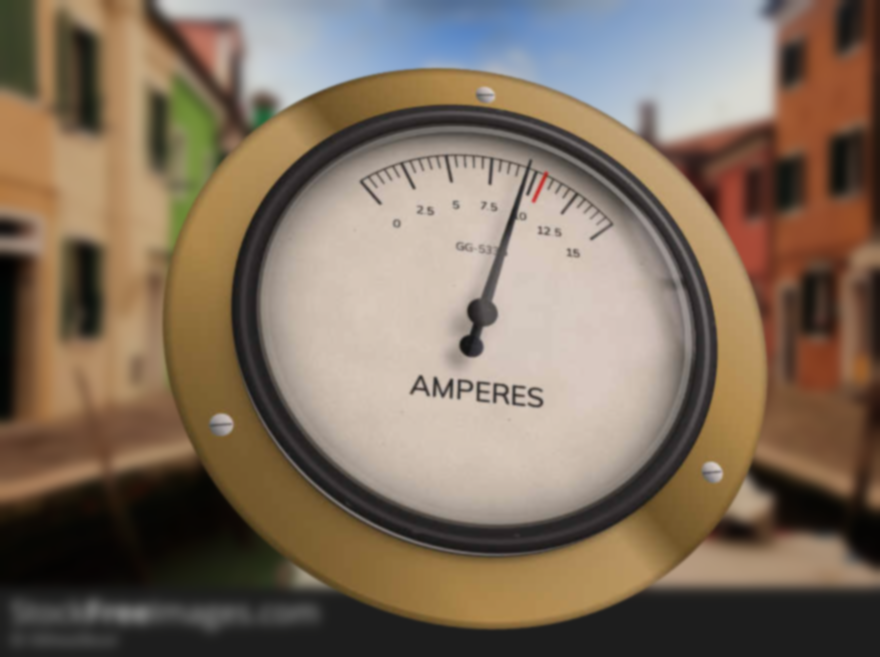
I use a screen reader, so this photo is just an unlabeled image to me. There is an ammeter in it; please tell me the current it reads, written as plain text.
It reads 9.5 A
